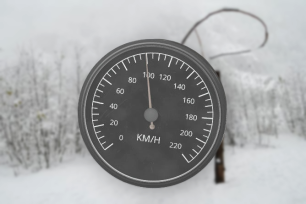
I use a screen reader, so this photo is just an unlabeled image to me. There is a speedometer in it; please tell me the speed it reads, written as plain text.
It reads 100 km/h
